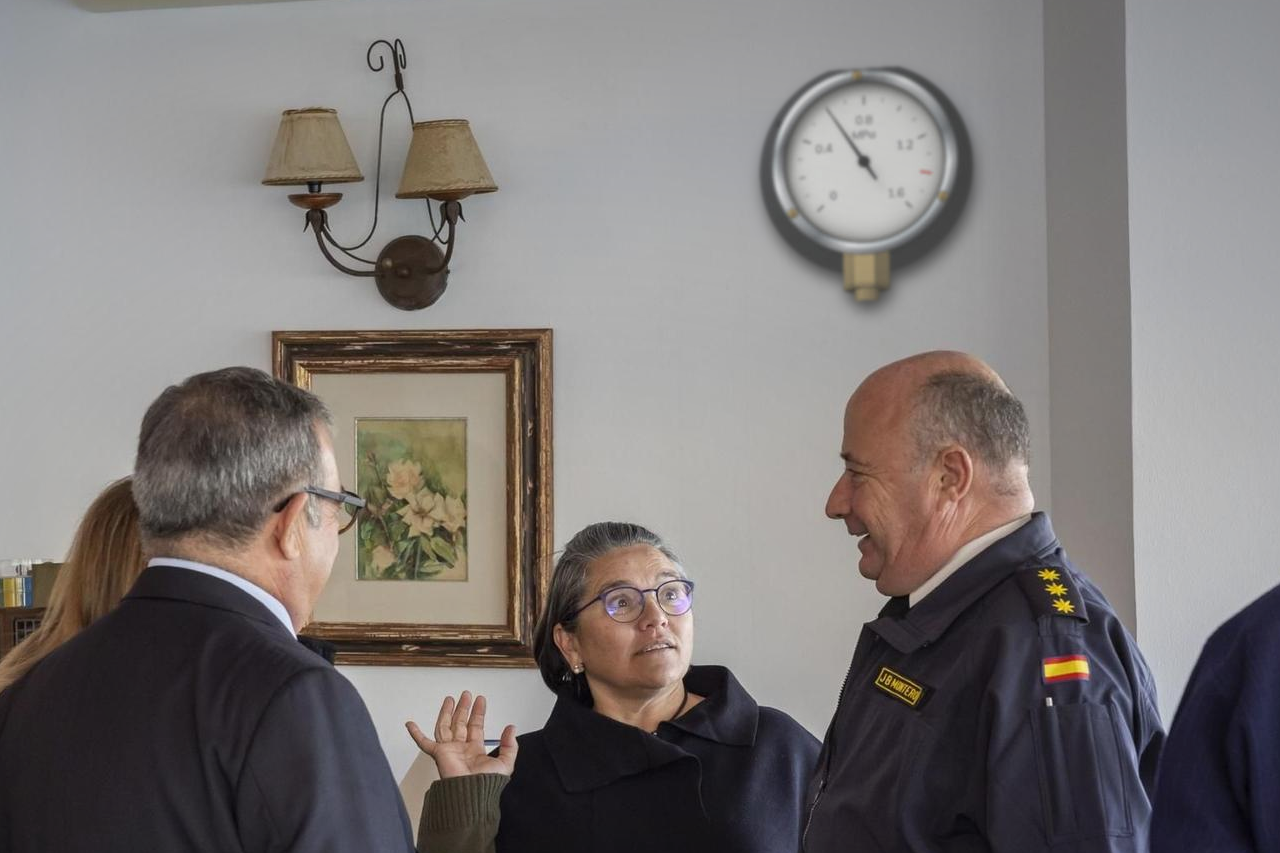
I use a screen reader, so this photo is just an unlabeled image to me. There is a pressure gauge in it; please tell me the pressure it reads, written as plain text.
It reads 0.6 MPa
